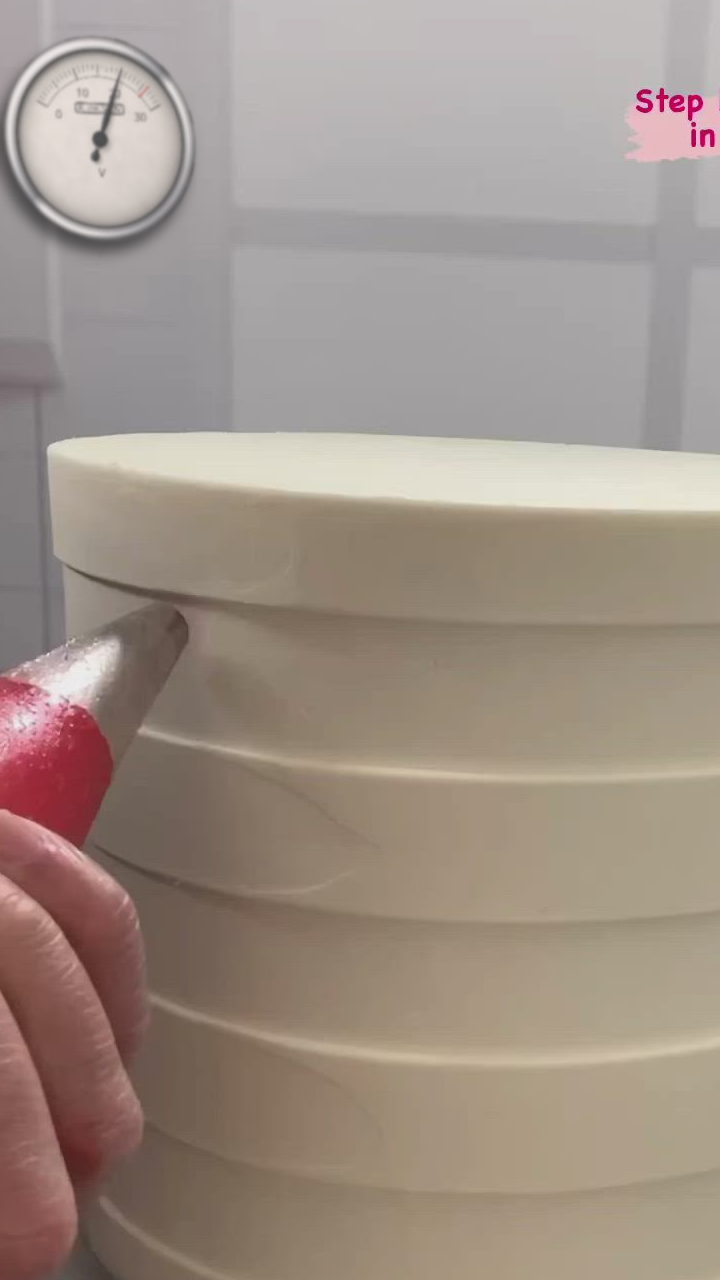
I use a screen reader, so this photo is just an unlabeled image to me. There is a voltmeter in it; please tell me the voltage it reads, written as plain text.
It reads 20 V
